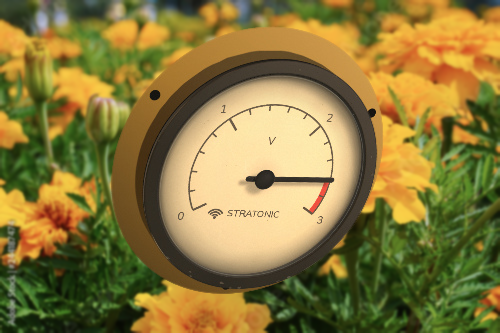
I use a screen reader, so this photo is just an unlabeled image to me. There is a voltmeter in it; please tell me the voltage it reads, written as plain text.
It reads 2.6 V
